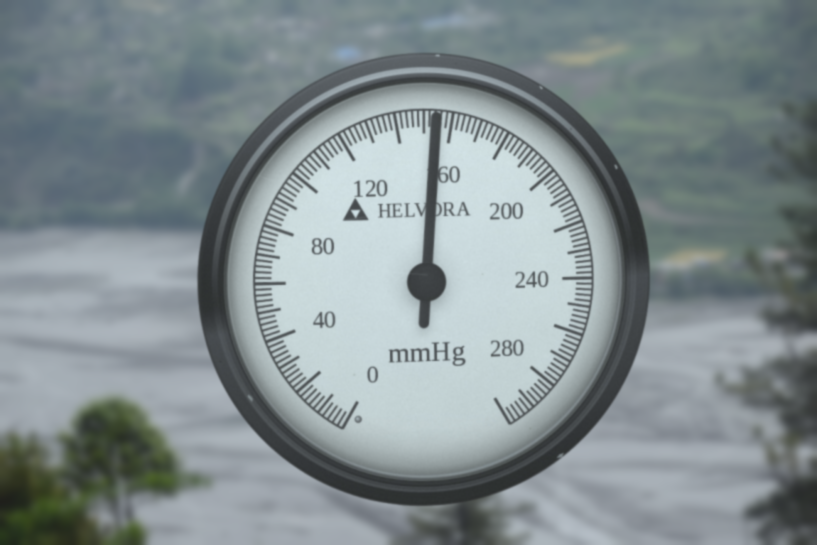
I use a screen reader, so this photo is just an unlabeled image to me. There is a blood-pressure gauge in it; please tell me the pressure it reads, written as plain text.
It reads 154 mmHg
